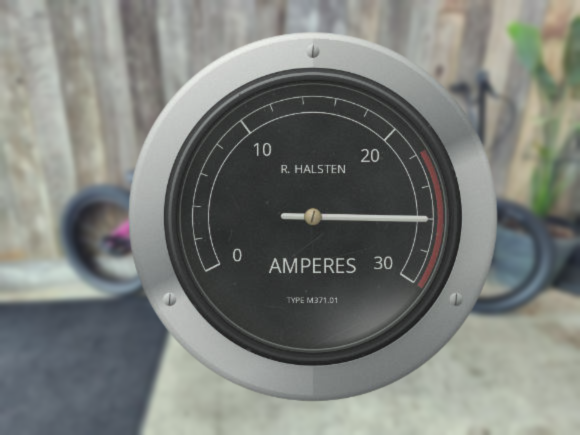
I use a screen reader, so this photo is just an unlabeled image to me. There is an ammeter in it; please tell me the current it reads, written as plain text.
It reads 26 A
